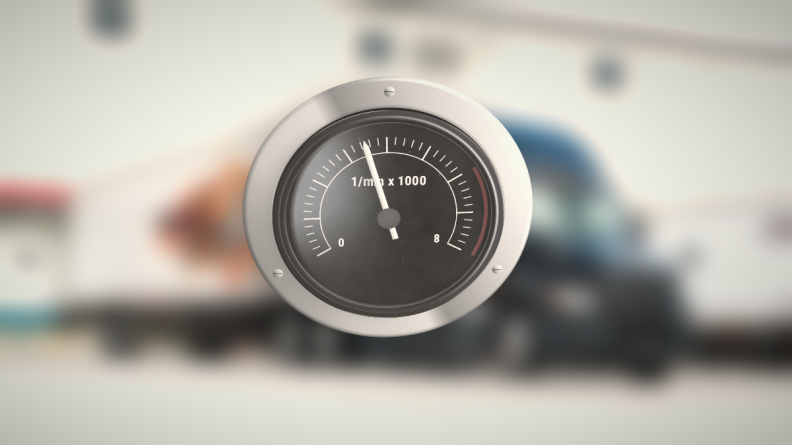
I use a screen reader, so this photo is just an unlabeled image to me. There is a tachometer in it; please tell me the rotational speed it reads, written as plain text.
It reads 3500 rpm
